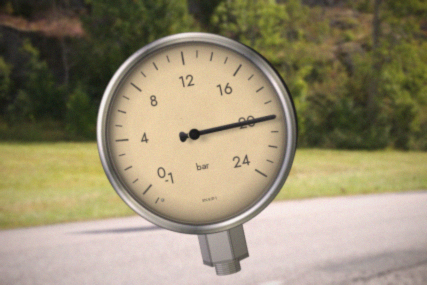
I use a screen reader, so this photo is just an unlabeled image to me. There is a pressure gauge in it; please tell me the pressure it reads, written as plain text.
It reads 20 bar
